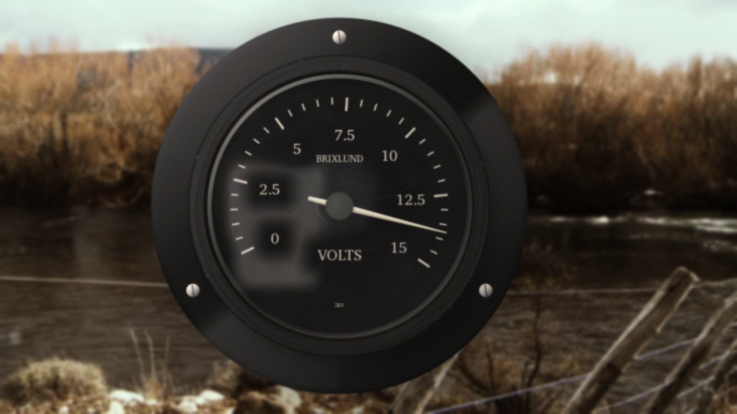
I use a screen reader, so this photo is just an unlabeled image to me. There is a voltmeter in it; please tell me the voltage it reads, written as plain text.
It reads 13.75 V
